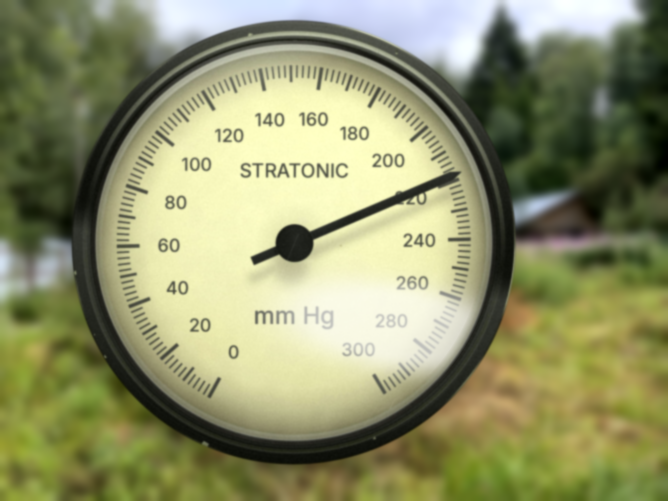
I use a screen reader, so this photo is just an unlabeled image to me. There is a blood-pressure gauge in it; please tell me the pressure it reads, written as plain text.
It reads 218 mmHg
